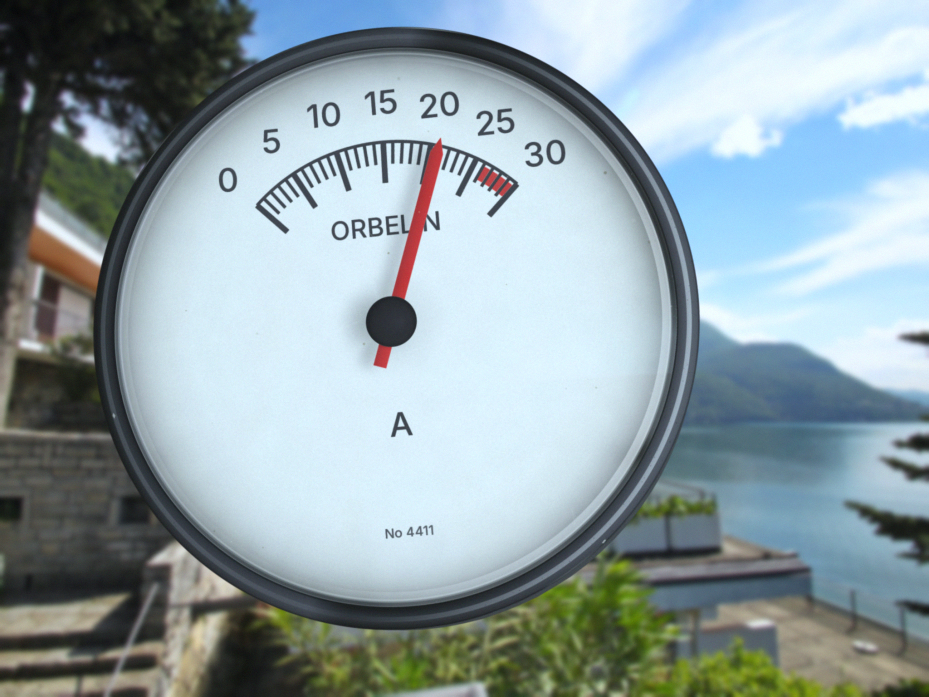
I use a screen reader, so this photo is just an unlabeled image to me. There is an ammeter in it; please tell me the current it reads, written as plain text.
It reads 21 A
